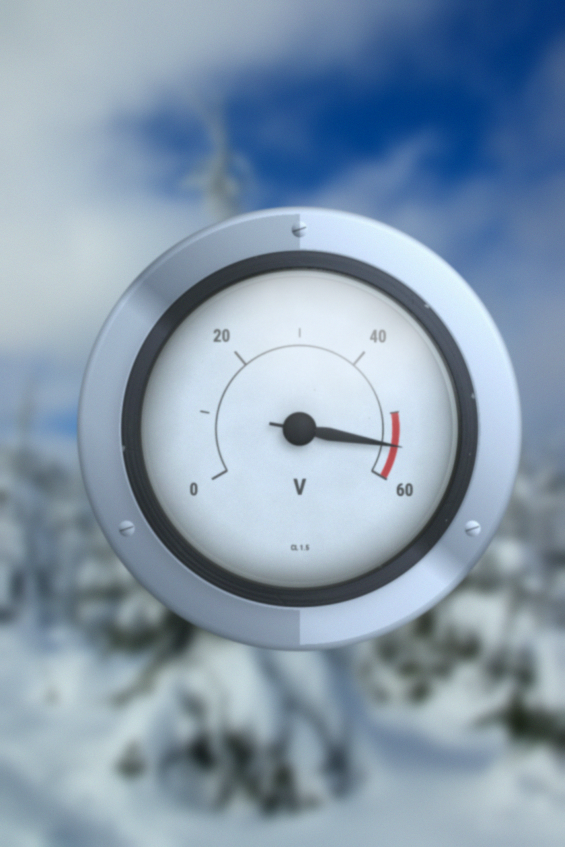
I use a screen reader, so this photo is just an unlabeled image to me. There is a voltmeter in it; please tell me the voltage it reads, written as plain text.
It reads 55 V
